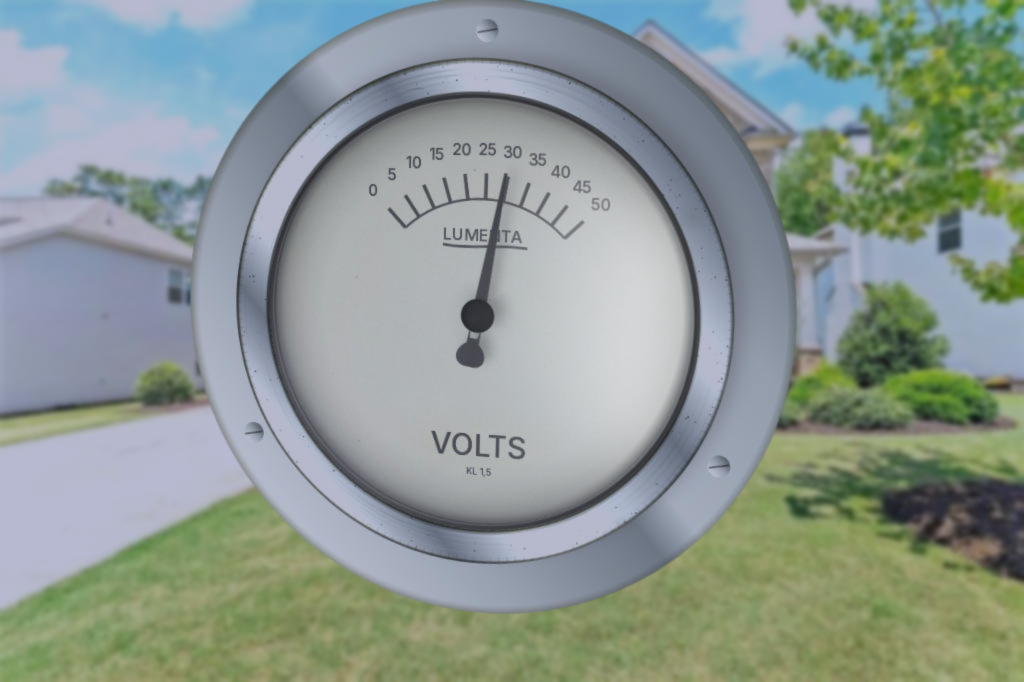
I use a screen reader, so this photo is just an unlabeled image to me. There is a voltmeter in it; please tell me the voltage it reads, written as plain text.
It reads 30 V
